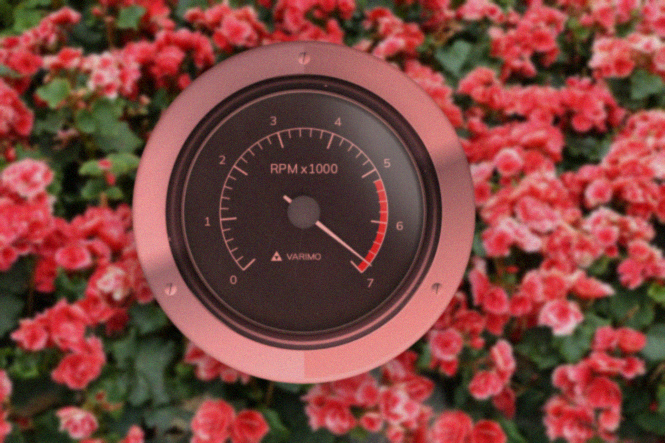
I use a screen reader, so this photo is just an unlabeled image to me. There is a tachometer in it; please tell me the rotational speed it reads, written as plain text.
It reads 6800 rpm
